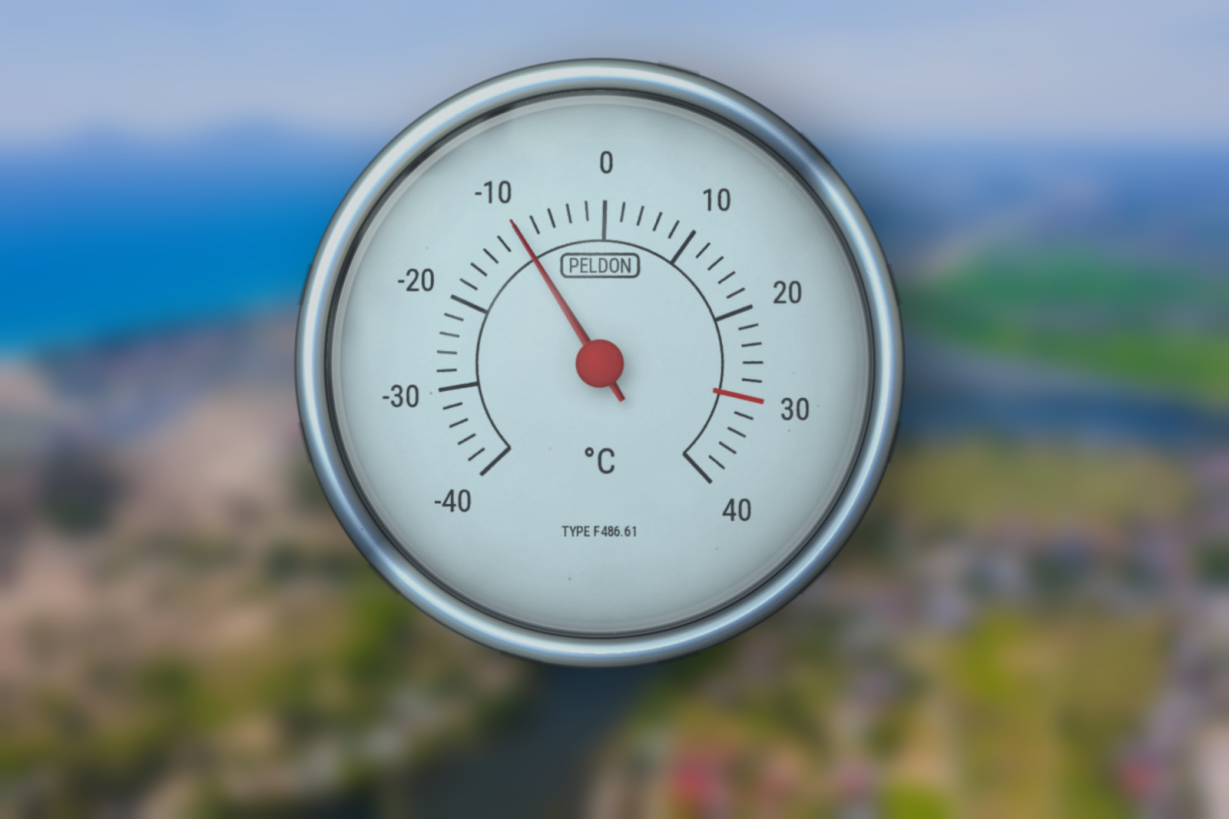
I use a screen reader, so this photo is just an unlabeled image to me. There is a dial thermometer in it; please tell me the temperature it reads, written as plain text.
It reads -10 °C
